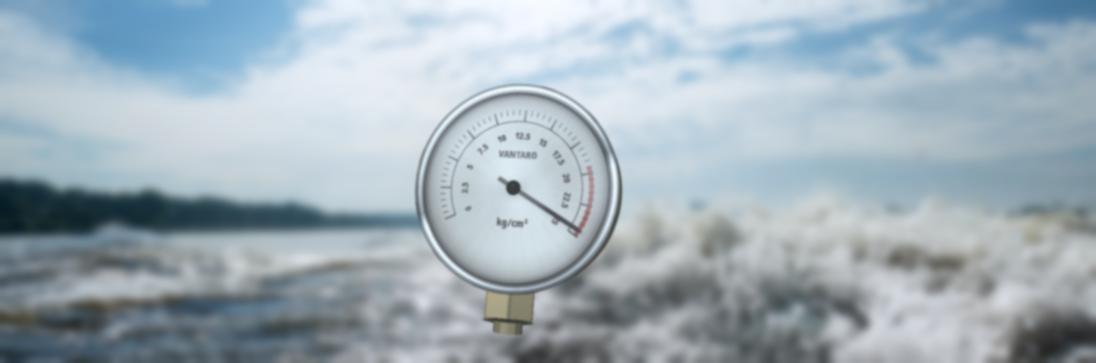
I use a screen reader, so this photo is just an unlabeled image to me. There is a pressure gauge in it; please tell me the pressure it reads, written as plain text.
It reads 24.5 kg/cm²
